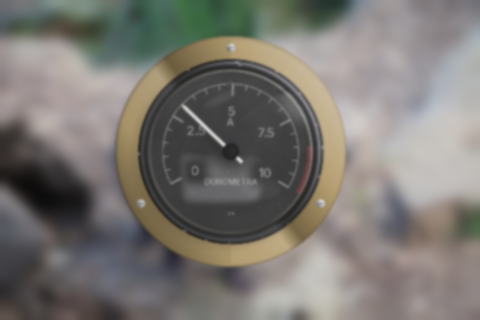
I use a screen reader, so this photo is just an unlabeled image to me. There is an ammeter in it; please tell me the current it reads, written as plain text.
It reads 3 A
